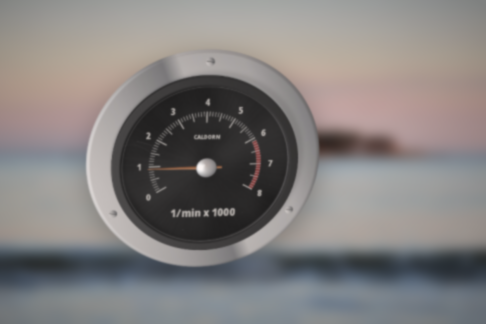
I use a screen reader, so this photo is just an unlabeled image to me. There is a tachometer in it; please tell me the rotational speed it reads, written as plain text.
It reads 1000 rpm
